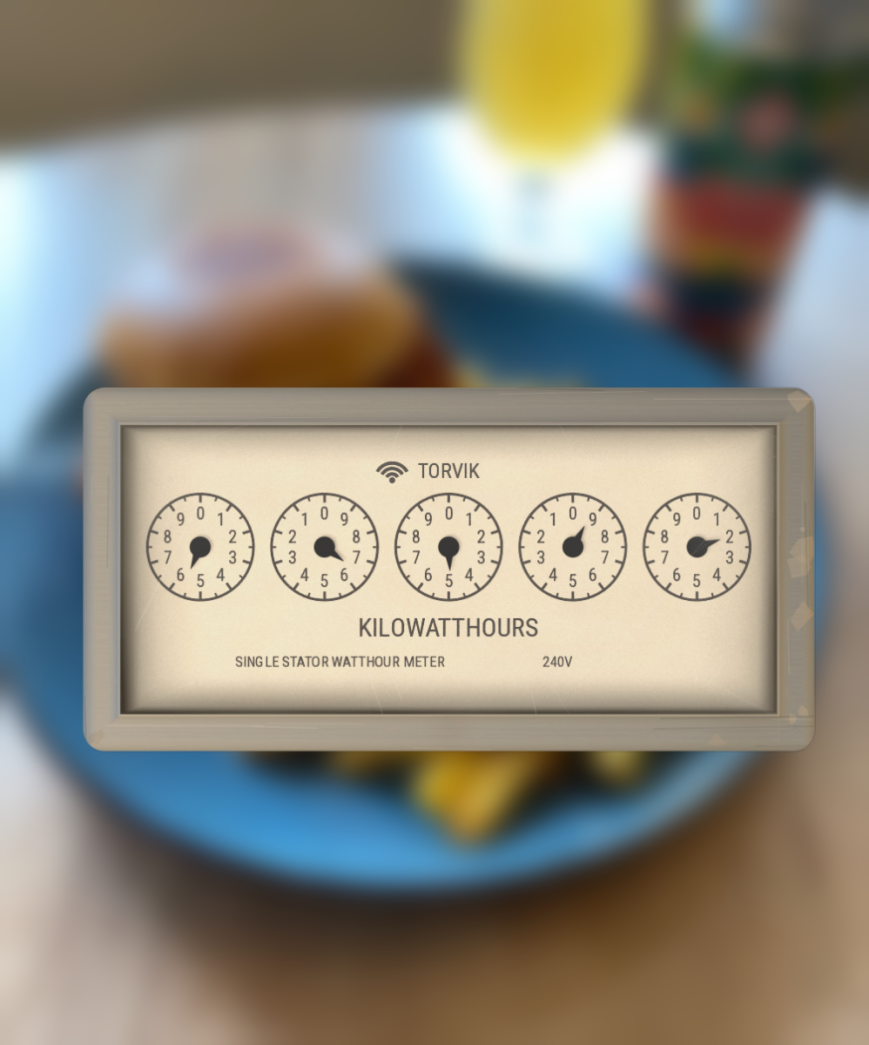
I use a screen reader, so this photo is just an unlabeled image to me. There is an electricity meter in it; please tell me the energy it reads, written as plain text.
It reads 56492 kWh
